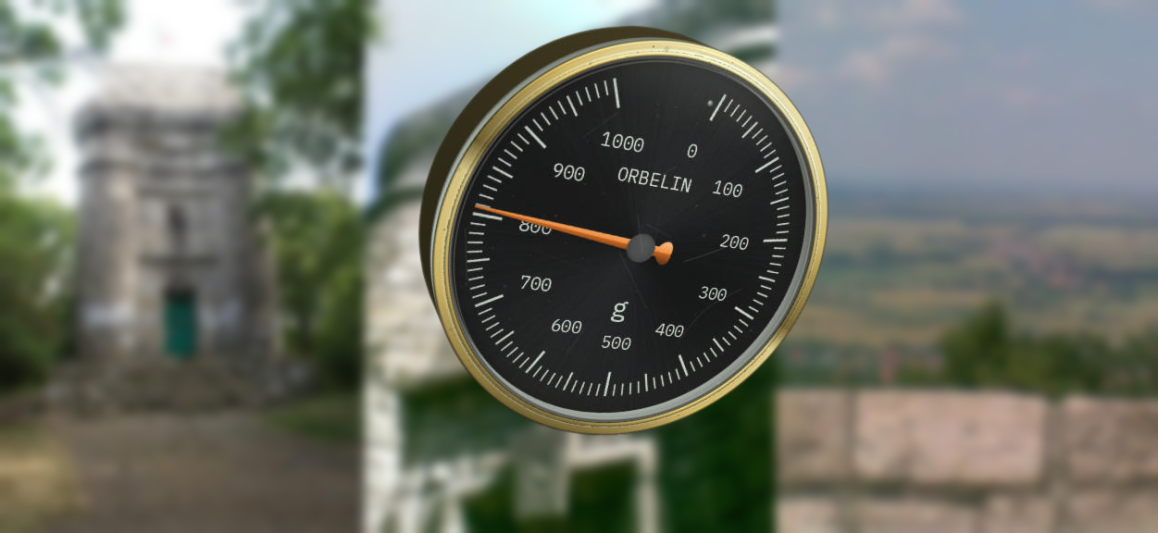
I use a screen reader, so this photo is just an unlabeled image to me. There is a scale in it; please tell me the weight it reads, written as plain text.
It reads 810 g
